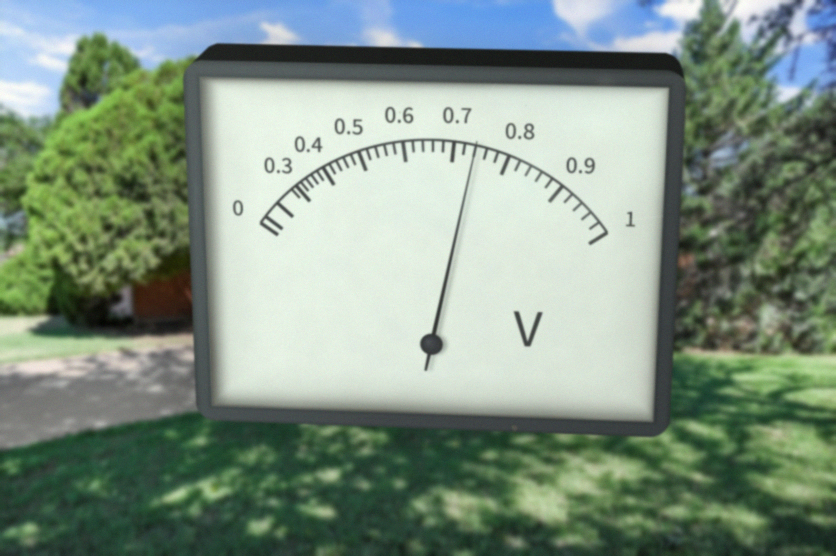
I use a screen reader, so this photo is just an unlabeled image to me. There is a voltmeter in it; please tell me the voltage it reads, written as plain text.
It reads 0.74 V
